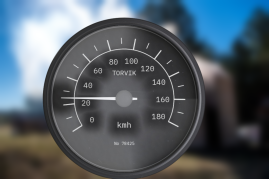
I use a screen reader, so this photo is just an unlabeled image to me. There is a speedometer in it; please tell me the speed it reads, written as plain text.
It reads 25 km/h
